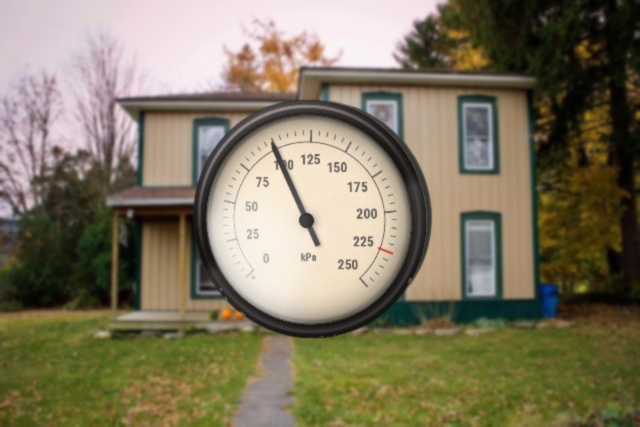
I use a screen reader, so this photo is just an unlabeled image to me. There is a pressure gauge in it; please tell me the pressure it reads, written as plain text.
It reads 100 kPa
